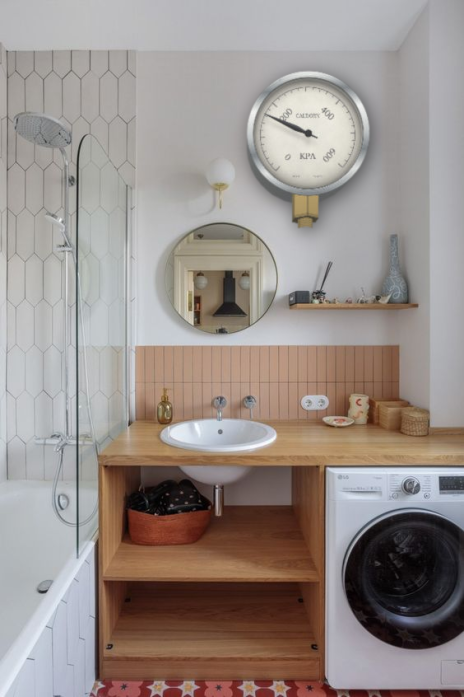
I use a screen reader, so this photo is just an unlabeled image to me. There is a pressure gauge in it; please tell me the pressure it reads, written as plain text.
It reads 160 kPa
